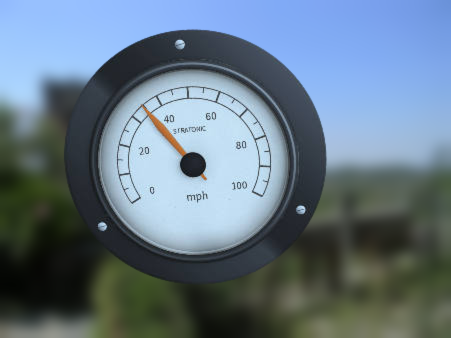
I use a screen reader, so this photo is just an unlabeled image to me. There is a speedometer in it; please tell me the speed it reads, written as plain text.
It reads 35 mph
